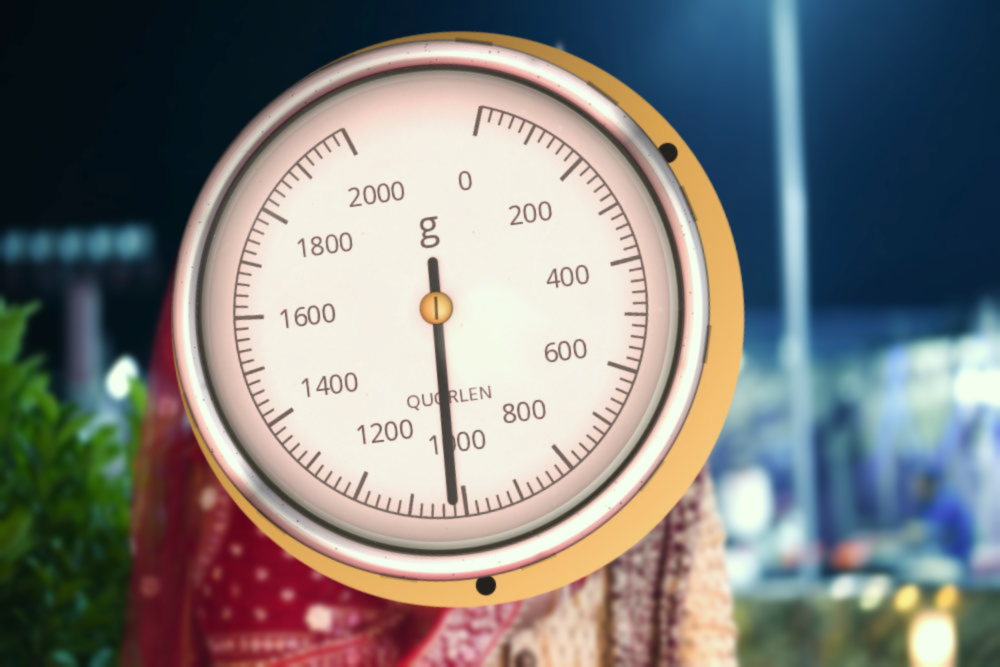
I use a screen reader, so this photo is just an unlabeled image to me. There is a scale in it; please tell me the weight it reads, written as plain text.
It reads 1020 g
